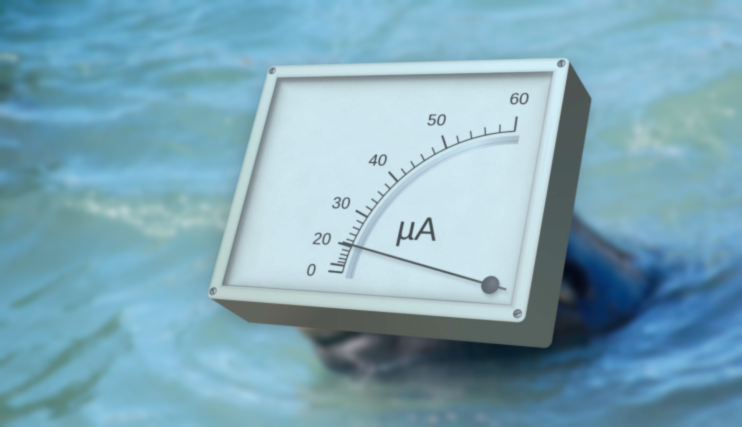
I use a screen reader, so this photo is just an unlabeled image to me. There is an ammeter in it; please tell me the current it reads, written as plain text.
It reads 20 µA
